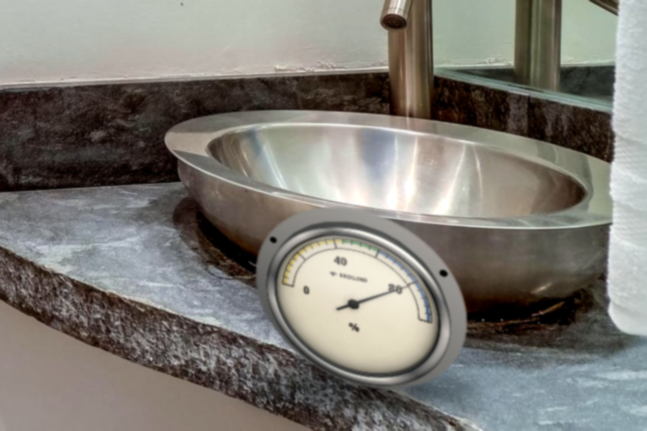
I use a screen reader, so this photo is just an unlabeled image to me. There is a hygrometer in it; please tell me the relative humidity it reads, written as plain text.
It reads 80 %
